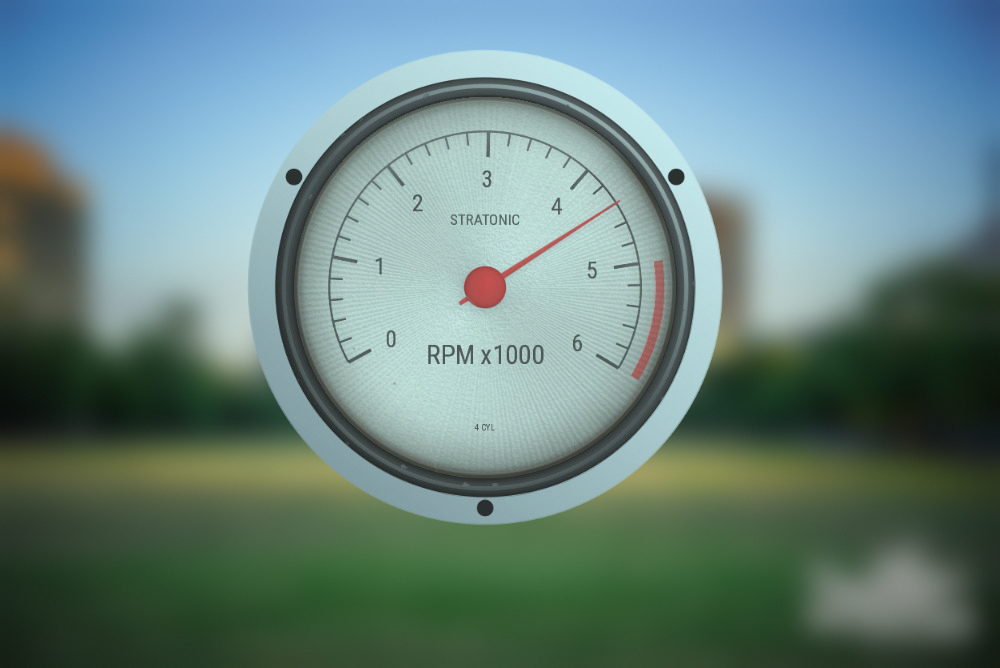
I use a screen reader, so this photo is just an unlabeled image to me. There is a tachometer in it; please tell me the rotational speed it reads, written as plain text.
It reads 4400 rpm
